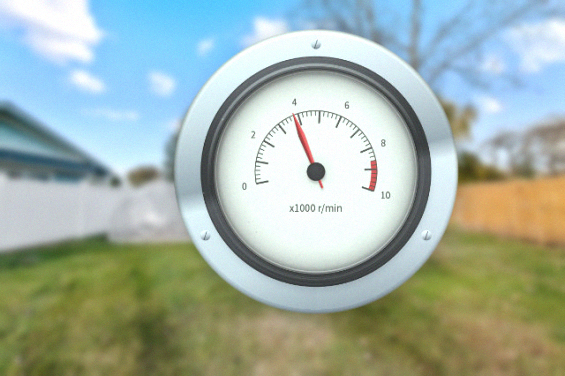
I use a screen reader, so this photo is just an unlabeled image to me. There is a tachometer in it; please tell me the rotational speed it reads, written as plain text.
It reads 3800 rpm
